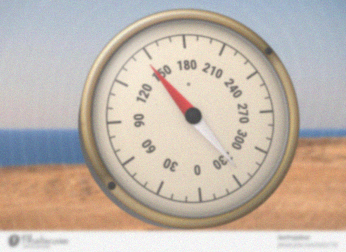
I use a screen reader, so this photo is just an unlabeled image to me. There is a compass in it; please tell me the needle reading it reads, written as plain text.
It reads 145 °
